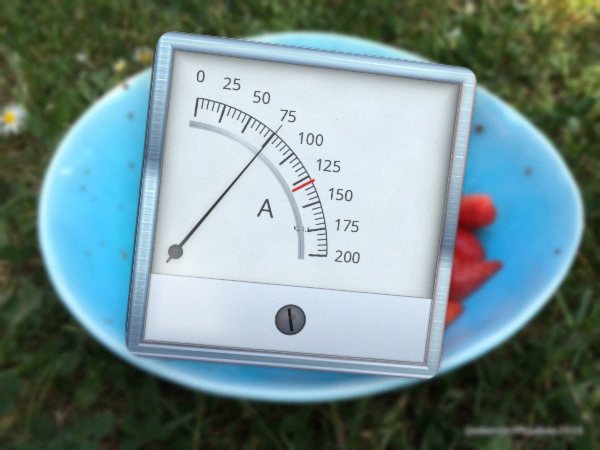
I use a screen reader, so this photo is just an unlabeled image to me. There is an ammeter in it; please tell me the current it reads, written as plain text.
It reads 75 A
